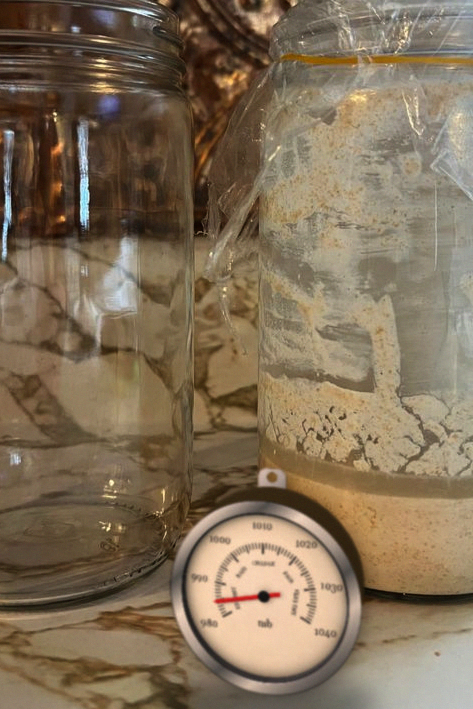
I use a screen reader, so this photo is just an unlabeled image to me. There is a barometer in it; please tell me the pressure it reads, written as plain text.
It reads 985 mbar
